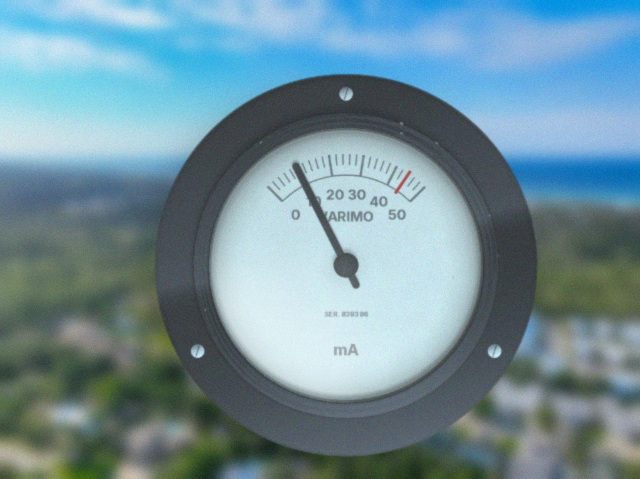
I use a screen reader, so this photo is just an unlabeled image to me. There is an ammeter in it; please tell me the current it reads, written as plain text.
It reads 10 mA
